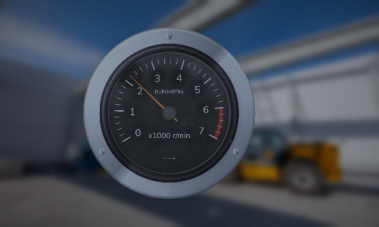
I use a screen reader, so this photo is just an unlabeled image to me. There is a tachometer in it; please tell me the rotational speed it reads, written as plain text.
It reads 2200 rpm
